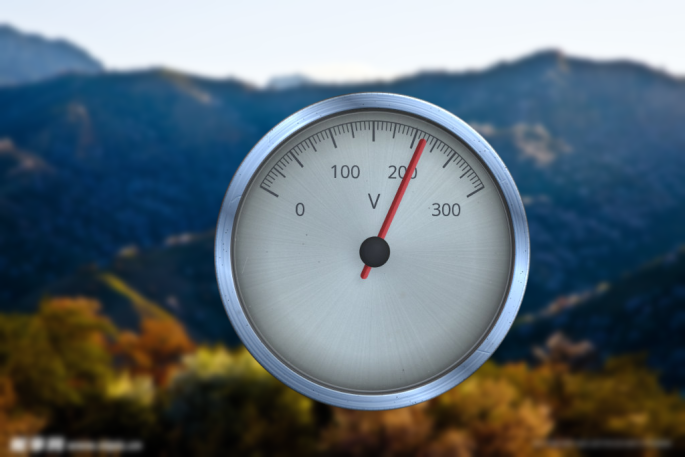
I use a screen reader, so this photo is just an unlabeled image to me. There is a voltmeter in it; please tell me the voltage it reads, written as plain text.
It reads 210 V
